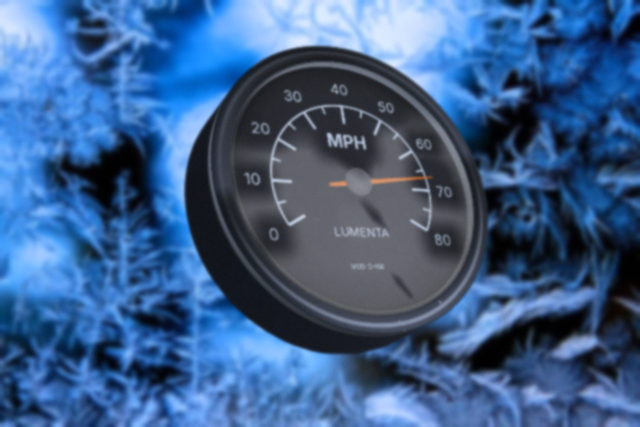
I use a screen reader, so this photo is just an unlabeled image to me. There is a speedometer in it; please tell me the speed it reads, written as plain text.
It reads 67.5 mph
